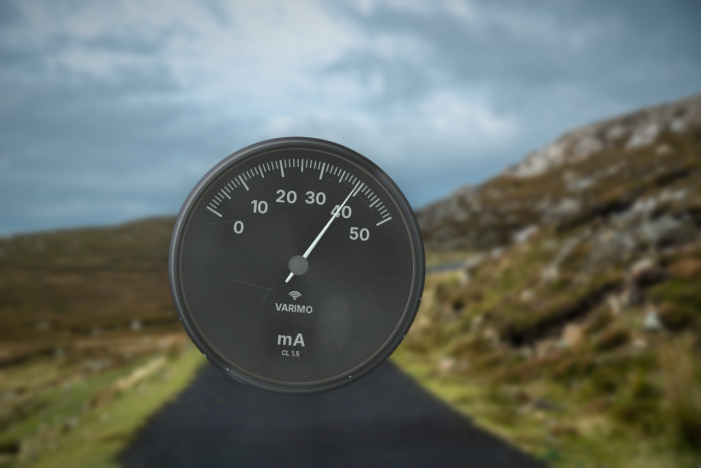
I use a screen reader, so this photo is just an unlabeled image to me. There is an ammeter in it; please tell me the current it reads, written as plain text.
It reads 39 mA
